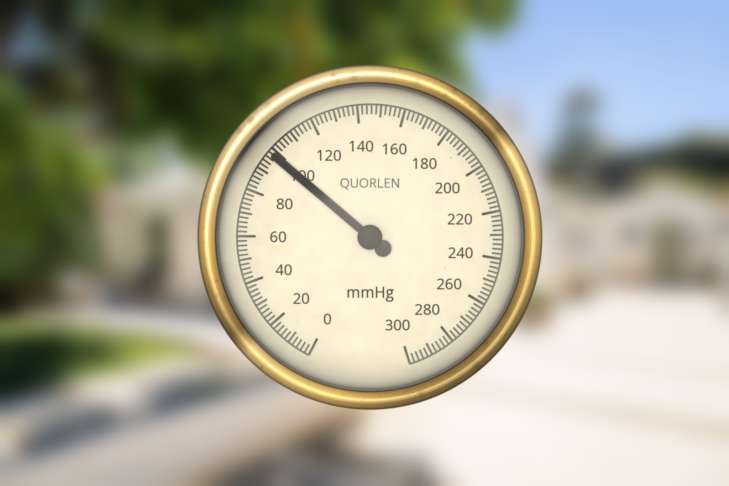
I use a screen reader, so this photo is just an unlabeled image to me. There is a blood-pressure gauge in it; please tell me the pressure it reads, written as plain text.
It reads 98 mmHg
